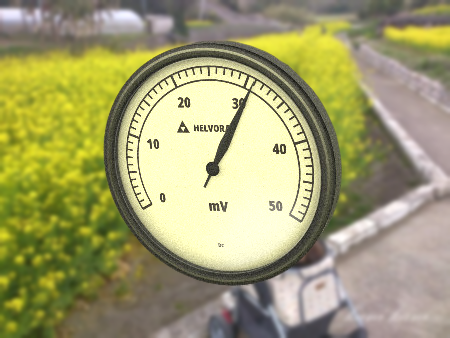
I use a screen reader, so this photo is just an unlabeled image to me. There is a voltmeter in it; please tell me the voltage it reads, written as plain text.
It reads 31 mV
